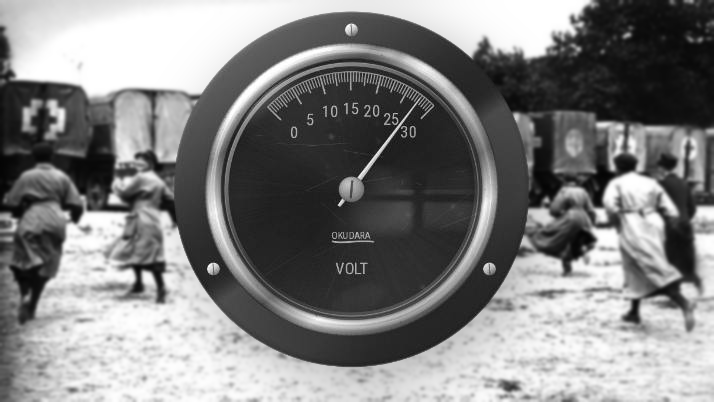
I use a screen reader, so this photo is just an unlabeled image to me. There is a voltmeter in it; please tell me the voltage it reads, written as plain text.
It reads 27.5 V
